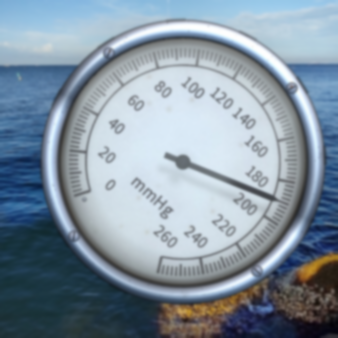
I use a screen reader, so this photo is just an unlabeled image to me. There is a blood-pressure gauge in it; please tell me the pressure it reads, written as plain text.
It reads 190 mmHg
